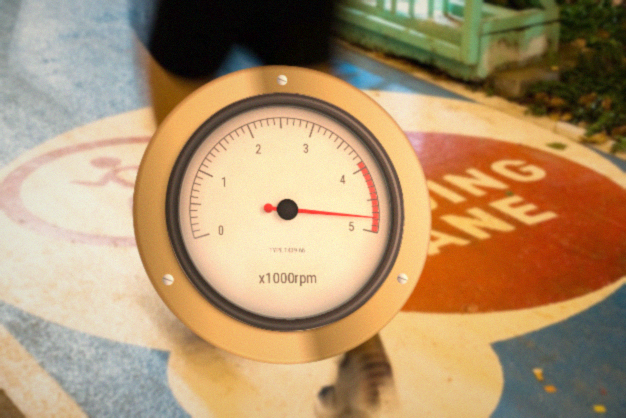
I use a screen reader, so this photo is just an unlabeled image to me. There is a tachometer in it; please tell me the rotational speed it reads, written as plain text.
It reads 4800 rpm
